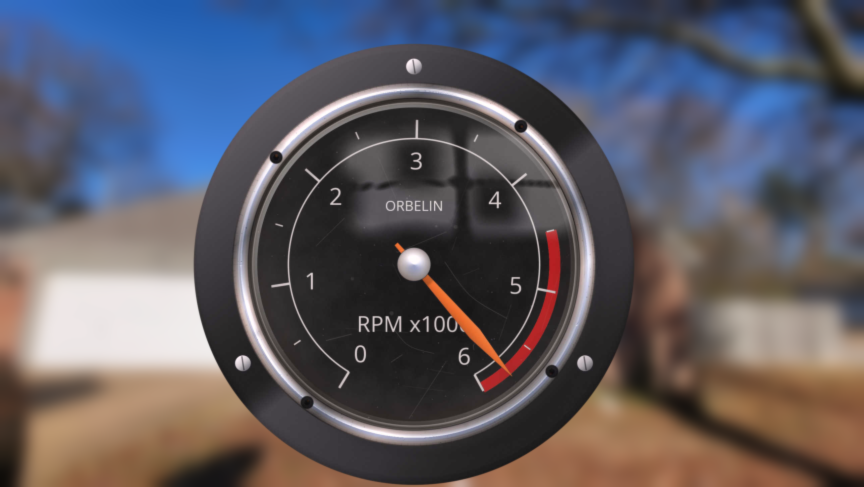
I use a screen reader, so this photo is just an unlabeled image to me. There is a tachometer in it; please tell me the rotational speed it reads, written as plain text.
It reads 5750 rpm
